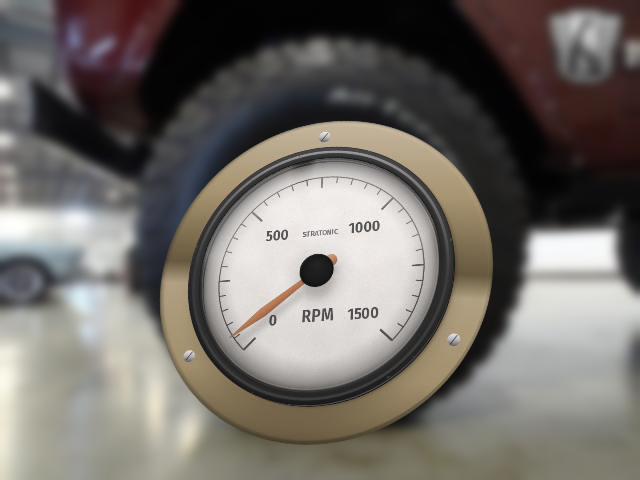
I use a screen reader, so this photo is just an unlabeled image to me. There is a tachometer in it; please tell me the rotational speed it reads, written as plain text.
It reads 50 rpm
